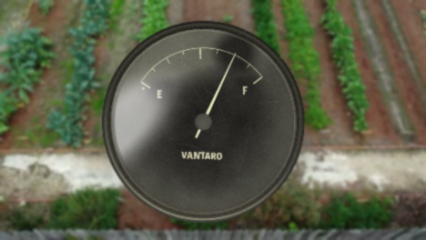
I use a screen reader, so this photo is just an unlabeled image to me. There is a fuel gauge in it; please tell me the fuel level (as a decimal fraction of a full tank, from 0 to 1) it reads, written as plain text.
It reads 0.75
